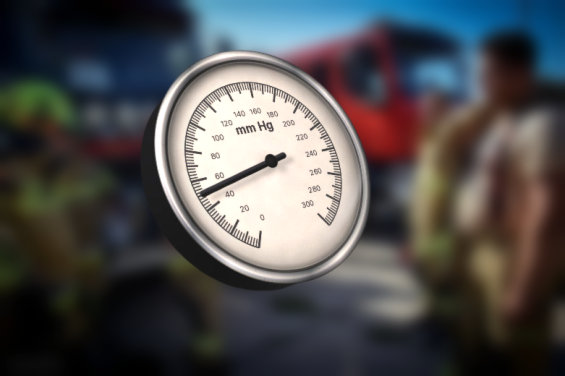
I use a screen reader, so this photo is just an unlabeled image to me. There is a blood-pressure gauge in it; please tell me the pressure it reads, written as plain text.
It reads 50 mmHg
